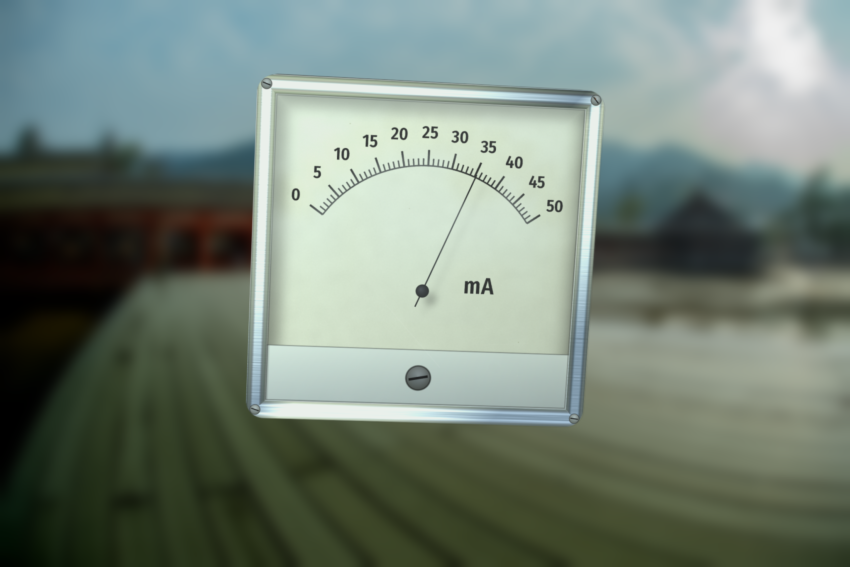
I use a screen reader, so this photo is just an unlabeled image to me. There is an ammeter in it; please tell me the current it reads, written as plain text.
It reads 35 mA
